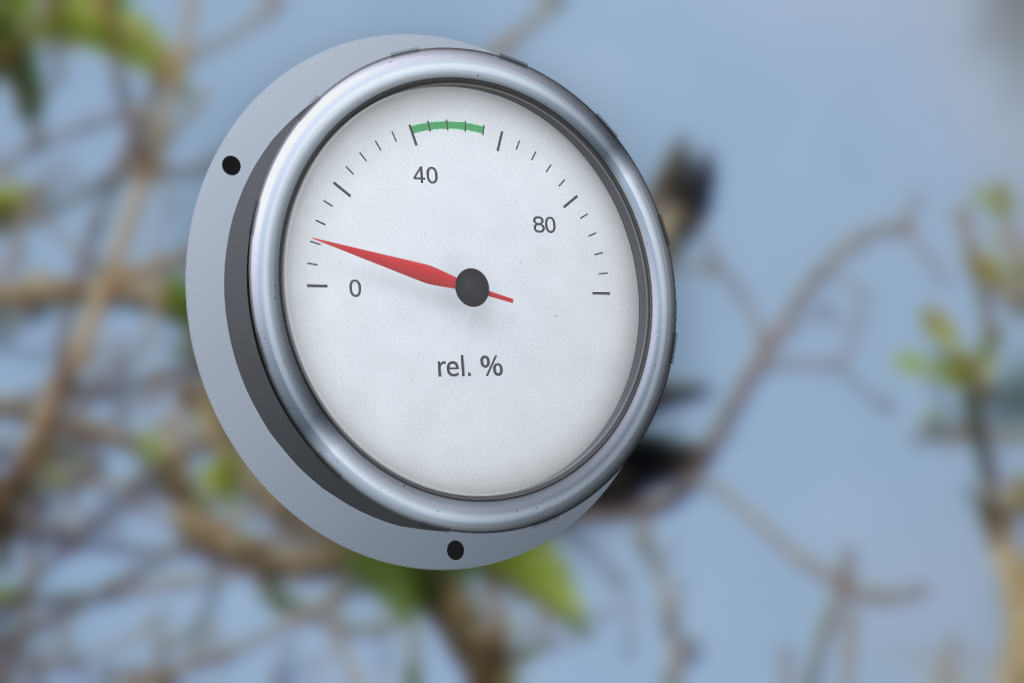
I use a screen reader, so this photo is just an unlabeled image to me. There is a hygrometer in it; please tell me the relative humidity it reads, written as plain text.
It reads 8 %
